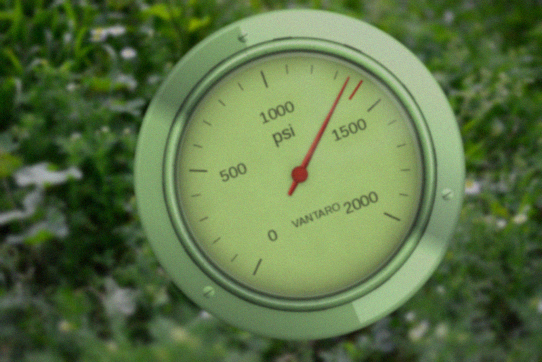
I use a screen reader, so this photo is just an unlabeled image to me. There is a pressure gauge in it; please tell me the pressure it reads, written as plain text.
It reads 1350 psi
